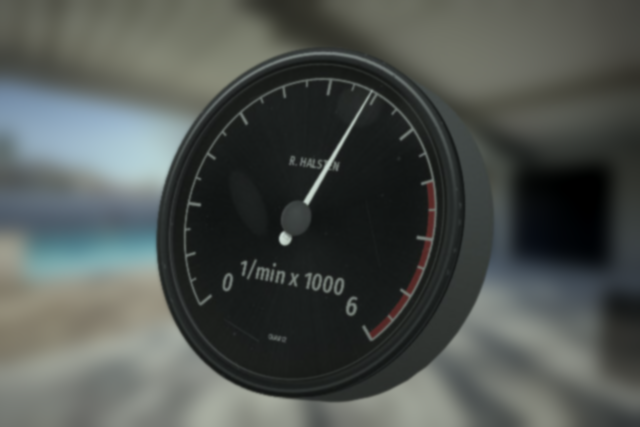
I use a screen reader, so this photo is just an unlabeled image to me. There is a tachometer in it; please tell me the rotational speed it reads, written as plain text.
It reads 3500 rpm
